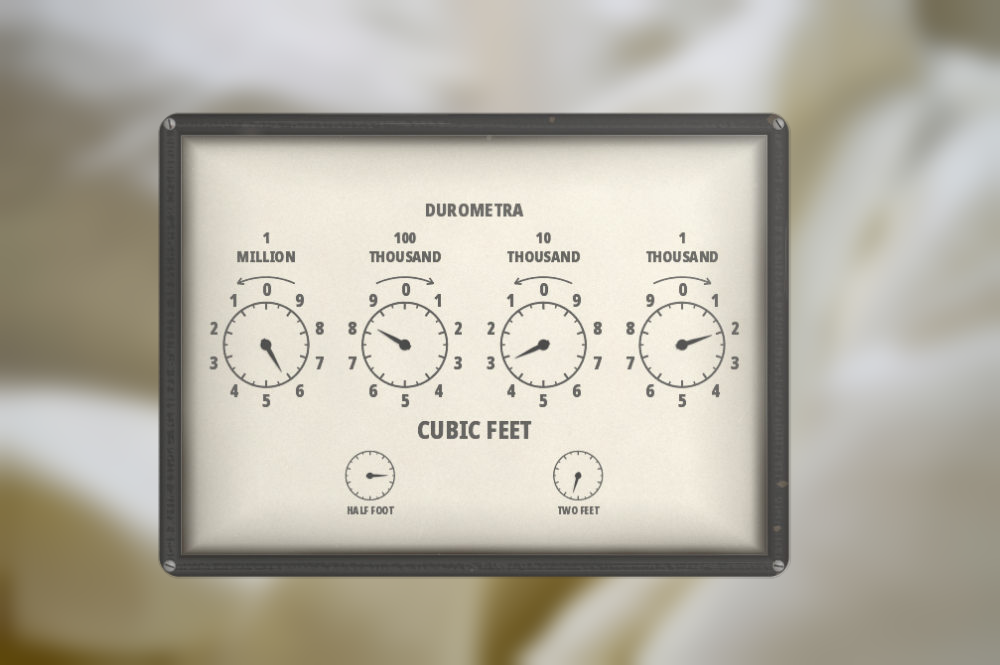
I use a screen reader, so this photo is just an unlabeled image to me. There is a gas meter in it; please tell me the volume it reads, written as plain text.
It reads 583200 ft³
